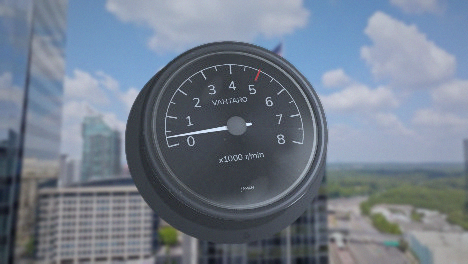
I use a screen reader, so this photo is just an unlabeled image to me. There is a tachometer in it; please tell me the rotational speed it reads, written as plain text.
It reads 250 rpm
